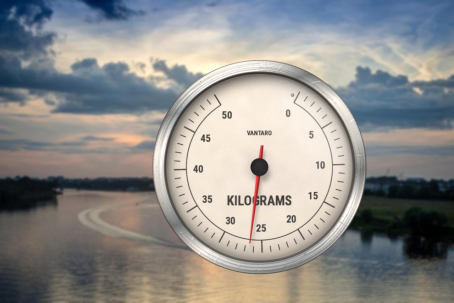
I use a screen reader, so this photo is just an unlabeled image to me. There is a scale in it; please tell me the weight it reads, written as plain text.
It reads 26.5 kg
